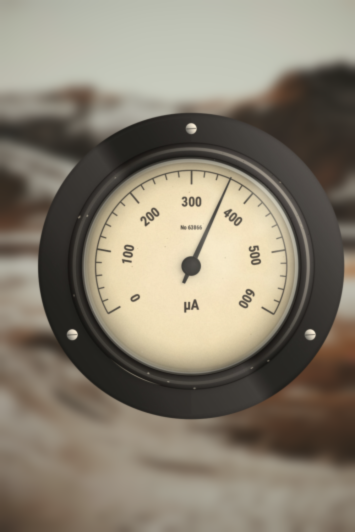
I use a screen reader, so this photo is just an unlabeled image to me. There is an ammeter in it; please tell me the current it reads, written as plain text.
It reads 360 µA
